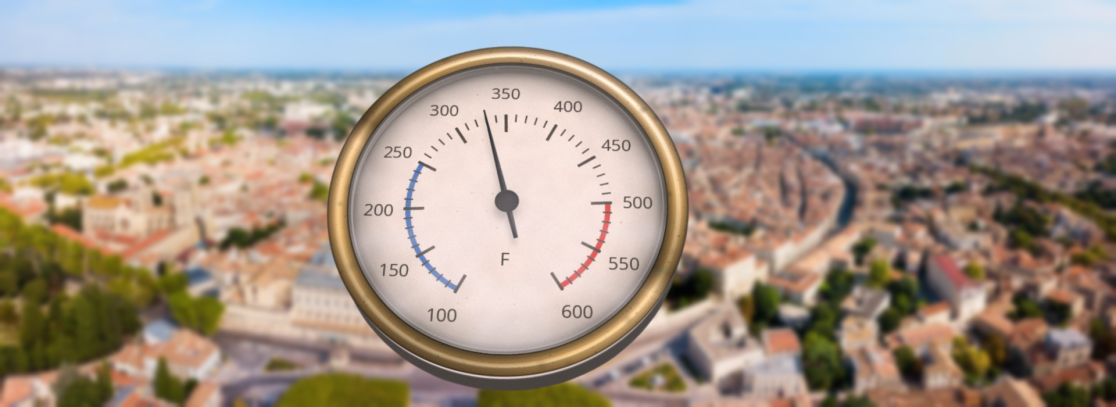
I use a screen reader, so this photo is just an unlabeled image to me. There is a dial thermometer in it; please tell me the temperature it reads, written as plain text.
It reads 330 °F
